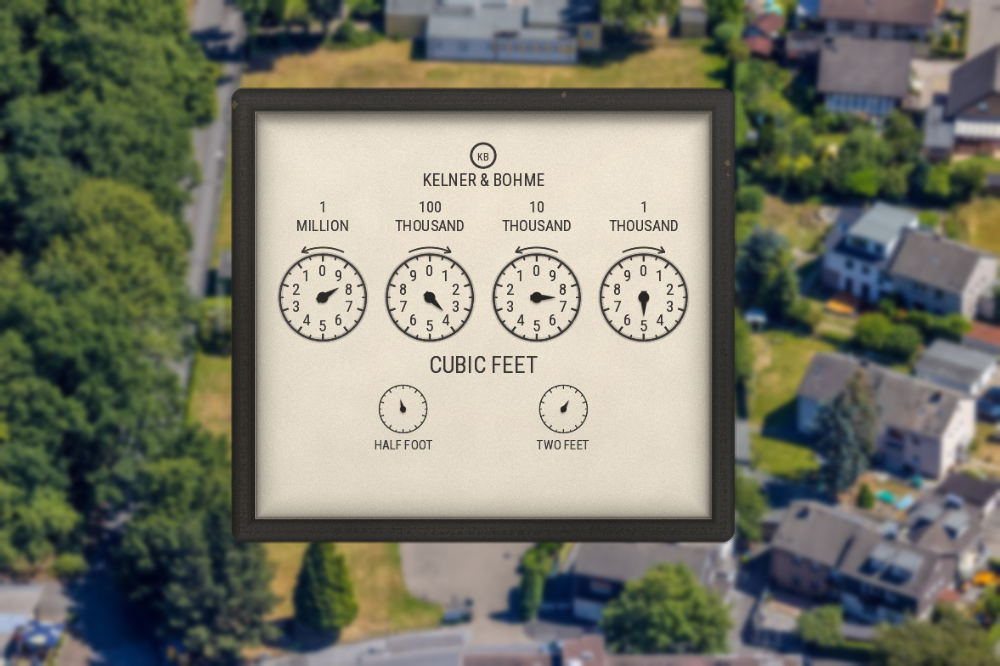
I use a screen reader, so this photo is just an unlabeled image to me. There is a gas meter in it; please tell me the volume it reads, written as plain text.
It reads 837500 ft³
